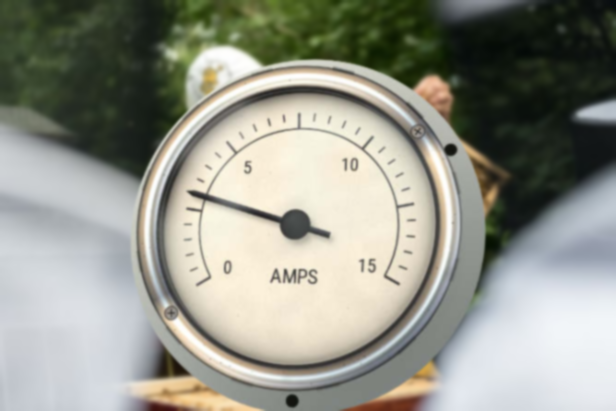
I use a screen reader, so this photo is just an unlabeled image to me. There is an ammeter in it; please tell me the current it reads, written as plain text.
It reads 3 A
